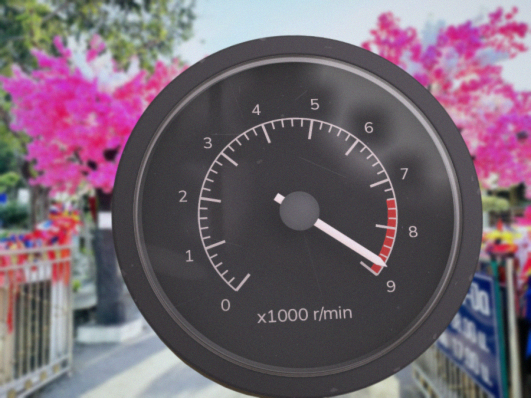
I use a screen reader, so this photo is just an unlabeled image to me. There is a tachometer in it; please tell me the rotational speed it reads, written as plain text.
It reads 8800 rpm
